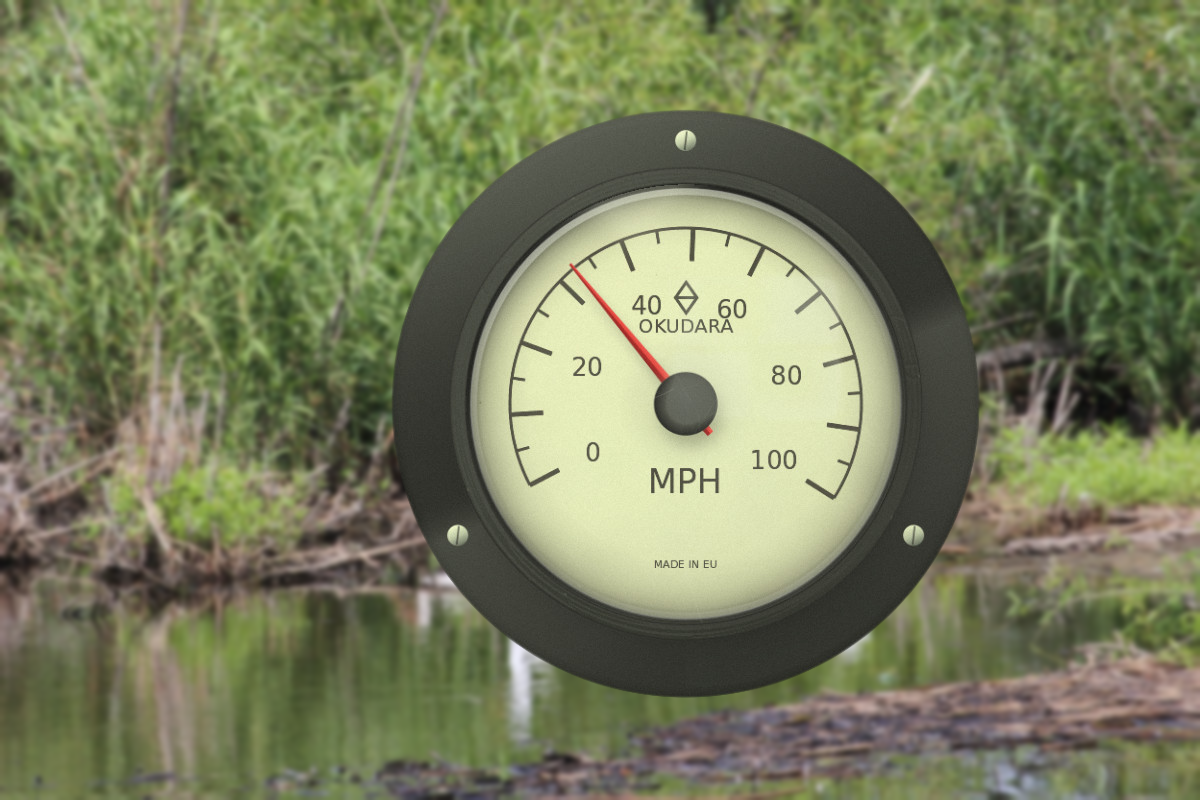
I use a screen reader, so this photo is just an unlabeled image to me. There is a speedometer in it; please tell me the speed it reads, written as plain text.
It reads 32.5 mph
